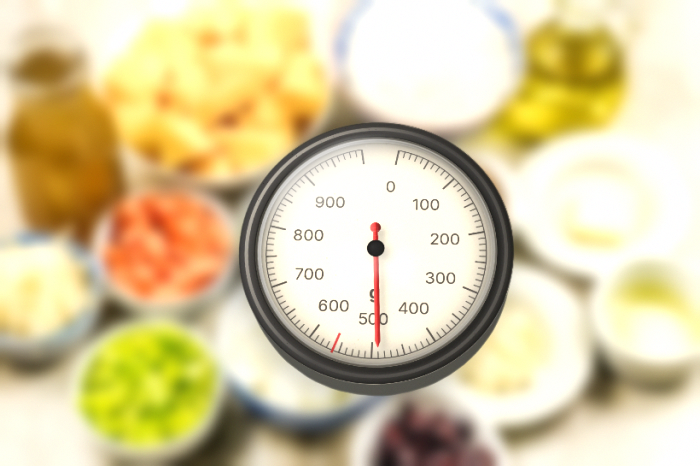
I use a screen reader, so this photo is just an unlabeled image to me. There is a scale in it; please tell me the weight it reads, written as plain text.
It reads 490 g
